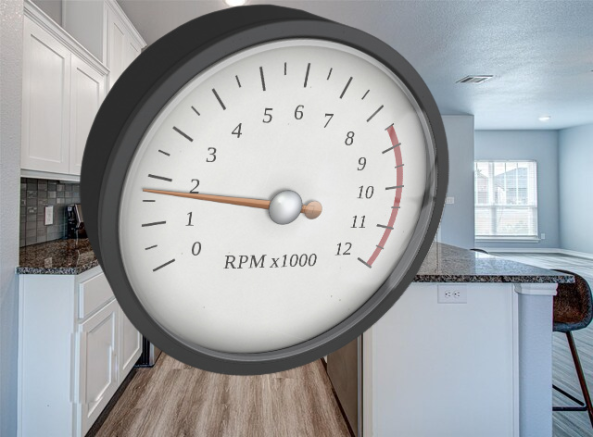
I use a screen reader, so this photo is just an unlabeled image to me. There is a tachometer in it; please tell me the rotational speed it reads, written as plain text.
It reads 1750 rpm
